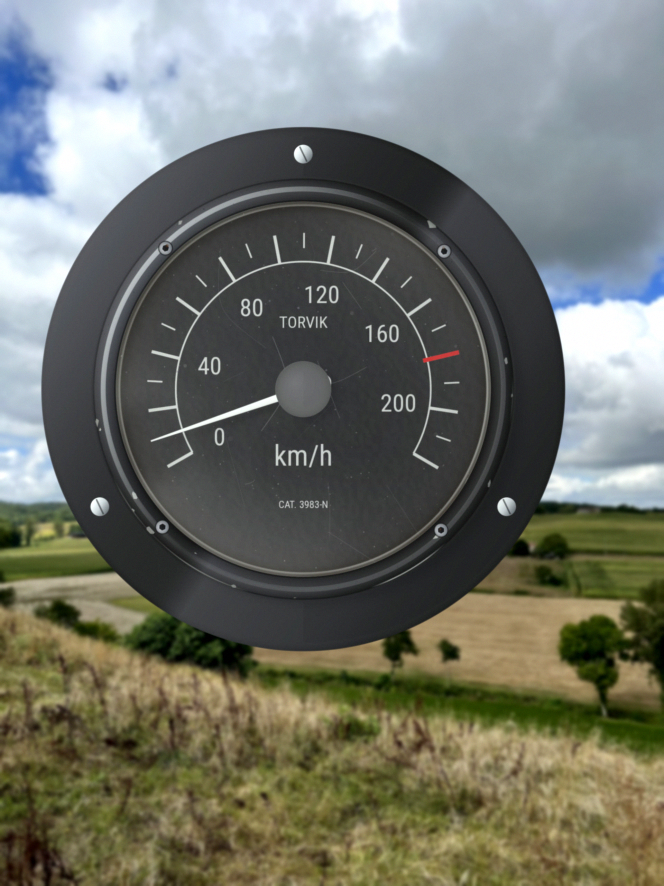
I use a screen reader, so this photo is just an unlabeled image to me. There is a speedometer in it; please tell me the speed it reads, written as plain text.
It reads 10 km/h
